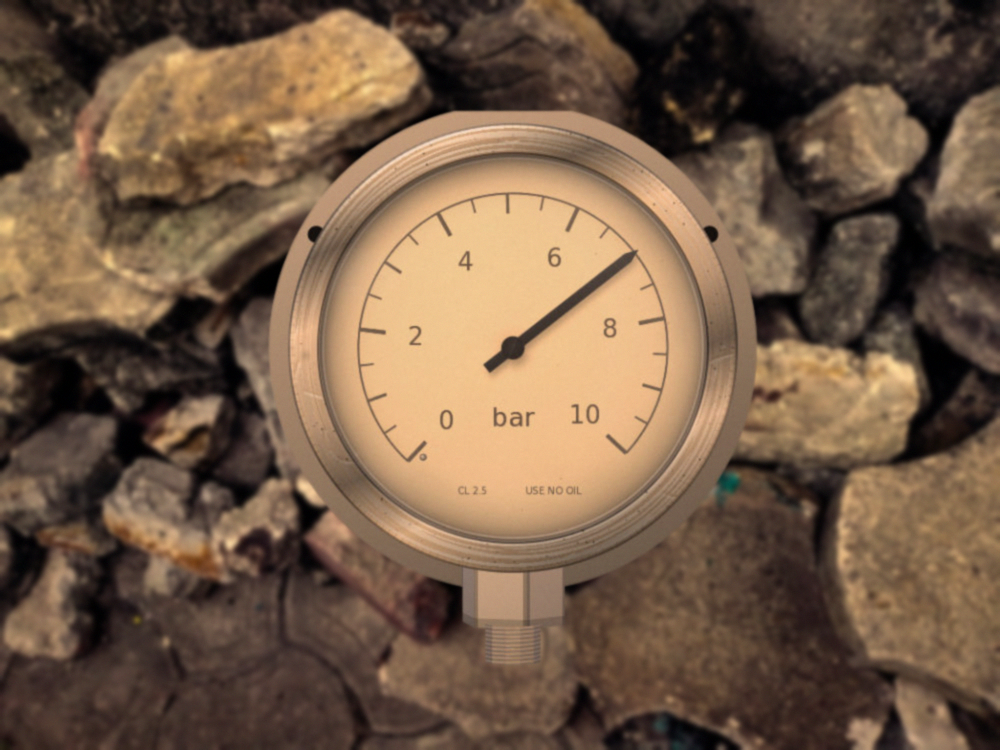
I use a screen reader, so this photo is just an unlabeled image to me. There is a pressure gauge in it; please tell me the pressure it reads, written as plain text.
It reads 7 bar
